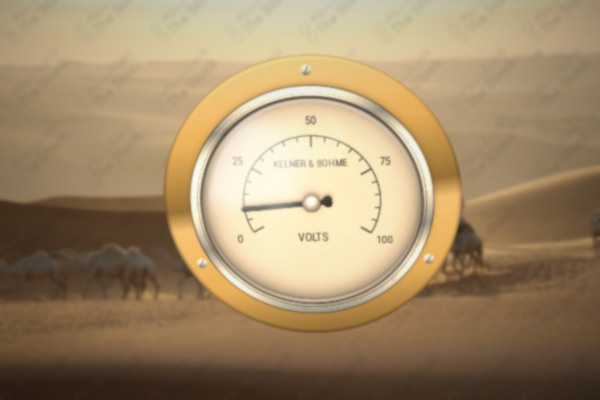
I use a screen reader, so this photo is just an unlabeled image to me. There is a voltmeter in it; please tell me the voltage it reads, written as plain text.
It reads 10 V
